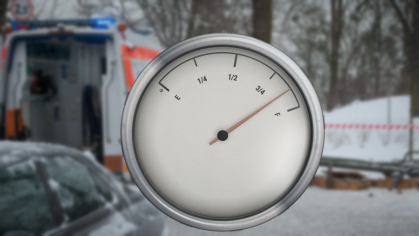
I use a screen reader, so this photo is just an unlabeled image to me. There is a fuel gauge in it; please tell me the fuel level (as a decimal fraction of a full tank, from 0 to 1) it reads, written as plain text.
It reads 0.875
